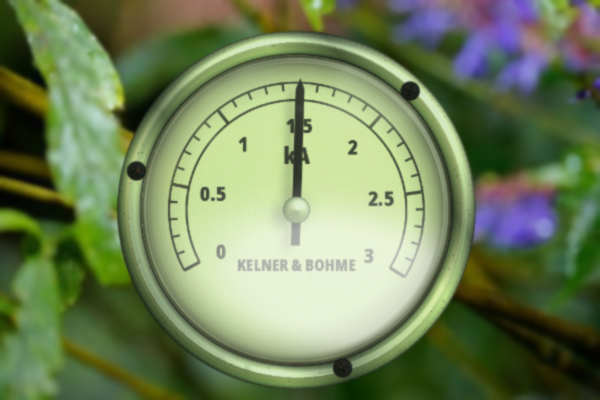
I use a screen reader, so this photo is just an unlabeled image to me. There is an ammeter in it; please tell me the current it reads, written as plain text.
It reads 1.5 kA
